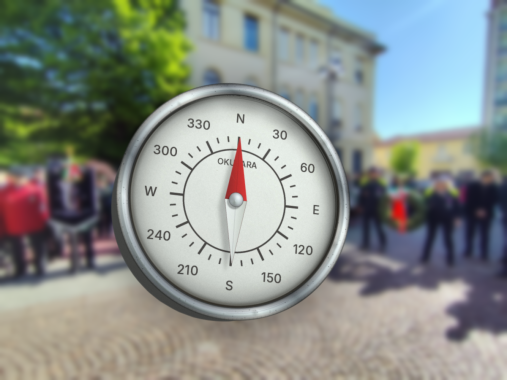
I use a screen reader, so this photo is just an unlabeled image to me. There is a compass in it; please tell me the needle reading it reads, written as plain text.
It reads 0 °
